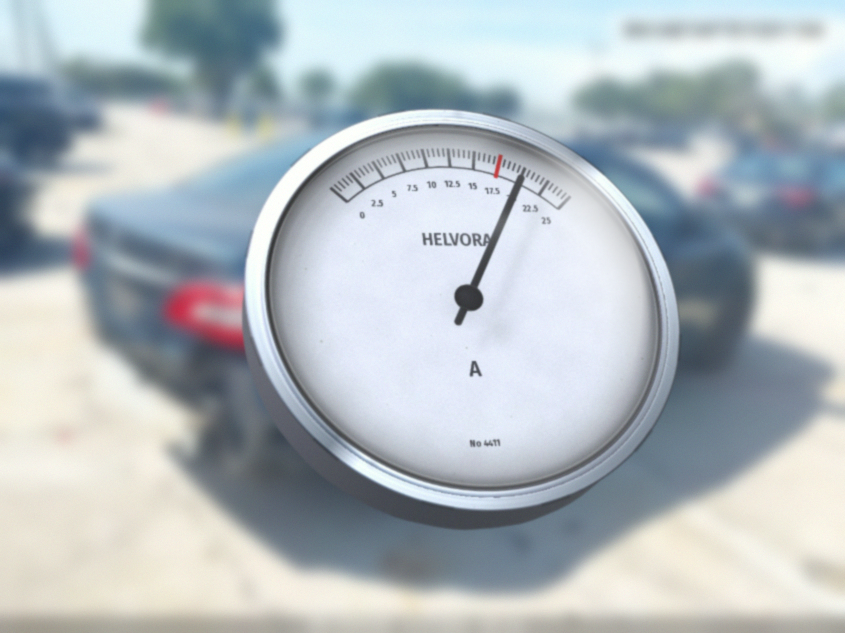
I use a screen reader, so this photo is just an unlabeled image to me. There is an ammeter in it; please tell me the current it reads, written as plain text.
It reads 20 A
